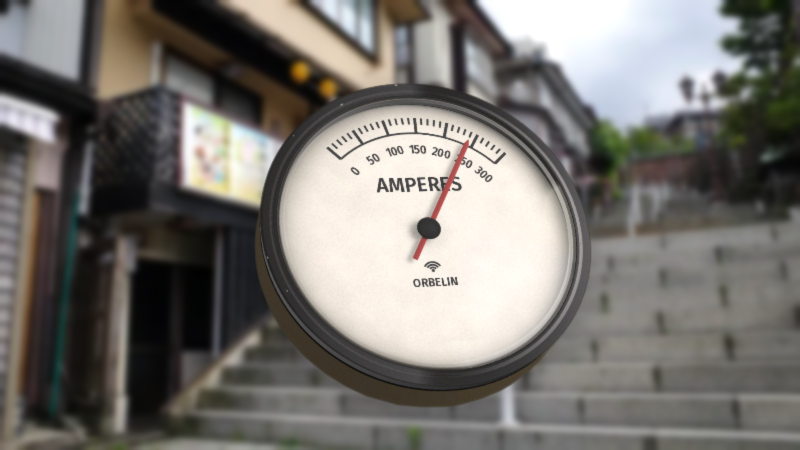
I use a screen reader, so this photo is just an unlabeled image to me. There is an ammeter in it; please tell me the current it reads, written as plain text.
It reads 240 A
